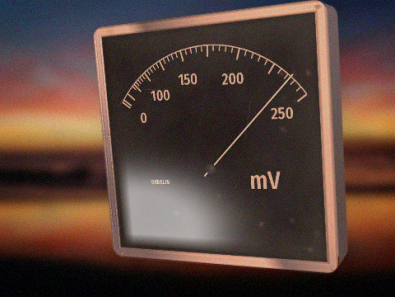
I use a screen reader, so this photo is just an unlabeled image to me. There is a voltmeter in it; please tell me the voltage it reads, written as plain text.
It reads 237.5 mV
